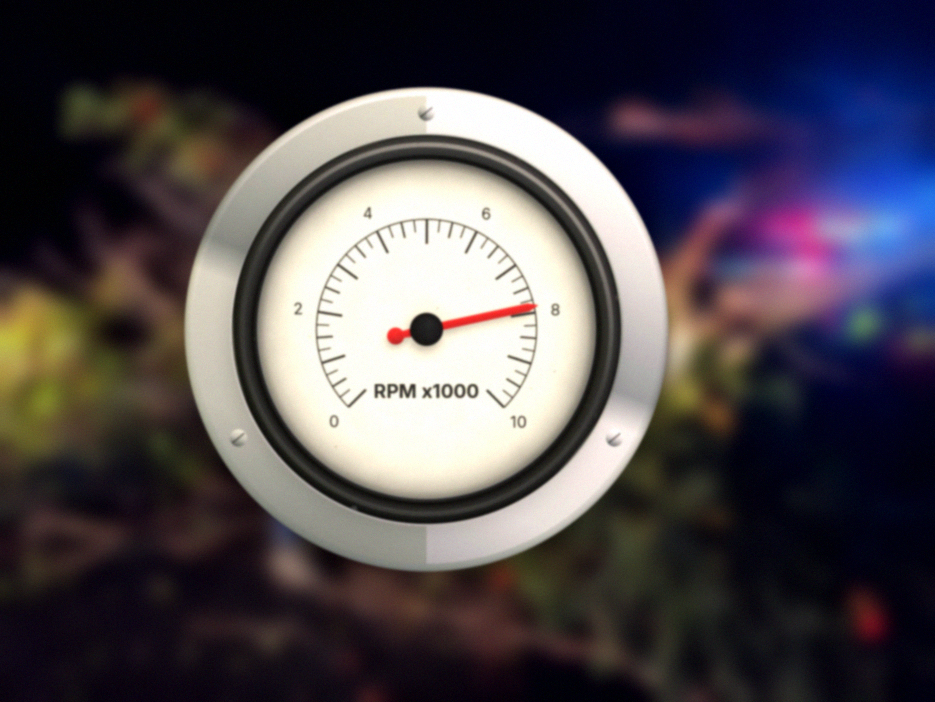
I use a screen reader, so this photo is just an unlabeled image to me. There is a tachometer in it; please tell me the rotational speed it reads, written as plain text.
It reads 7875 rpm
